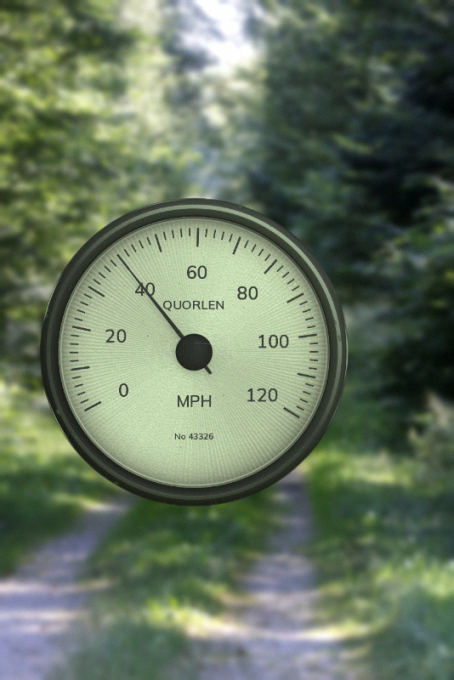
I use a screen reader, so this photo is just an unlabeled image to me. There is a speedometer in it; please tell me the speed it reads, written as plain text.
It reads 40 mph
